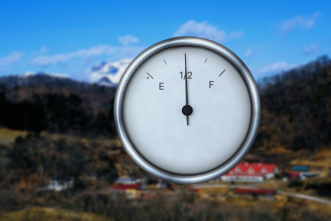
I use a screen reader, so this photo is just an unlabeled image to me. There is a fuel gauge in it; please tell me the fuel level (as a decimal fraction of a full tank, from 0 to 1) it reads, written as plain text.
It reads 0.5
